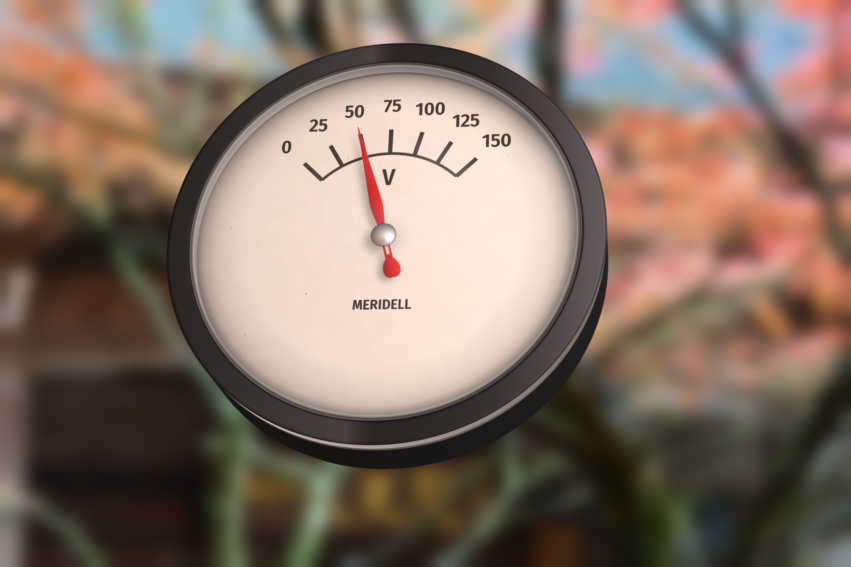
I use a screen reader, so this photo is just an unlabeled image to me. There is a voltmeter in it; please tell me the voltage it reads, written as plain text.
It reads 50 V
